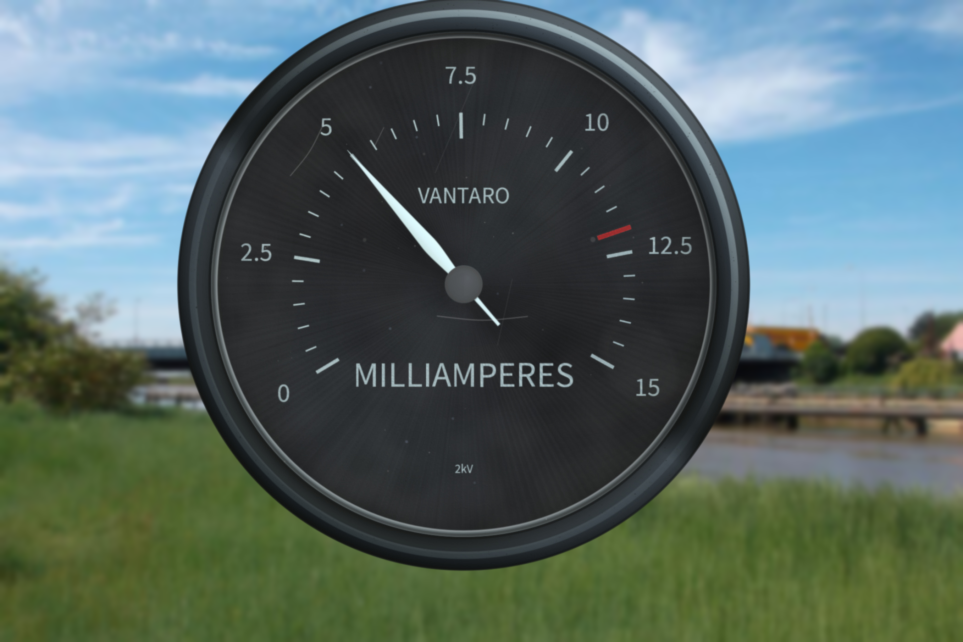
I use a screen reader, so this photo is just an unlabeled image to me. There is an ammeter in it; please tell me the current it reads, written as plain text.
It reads 5 mA
